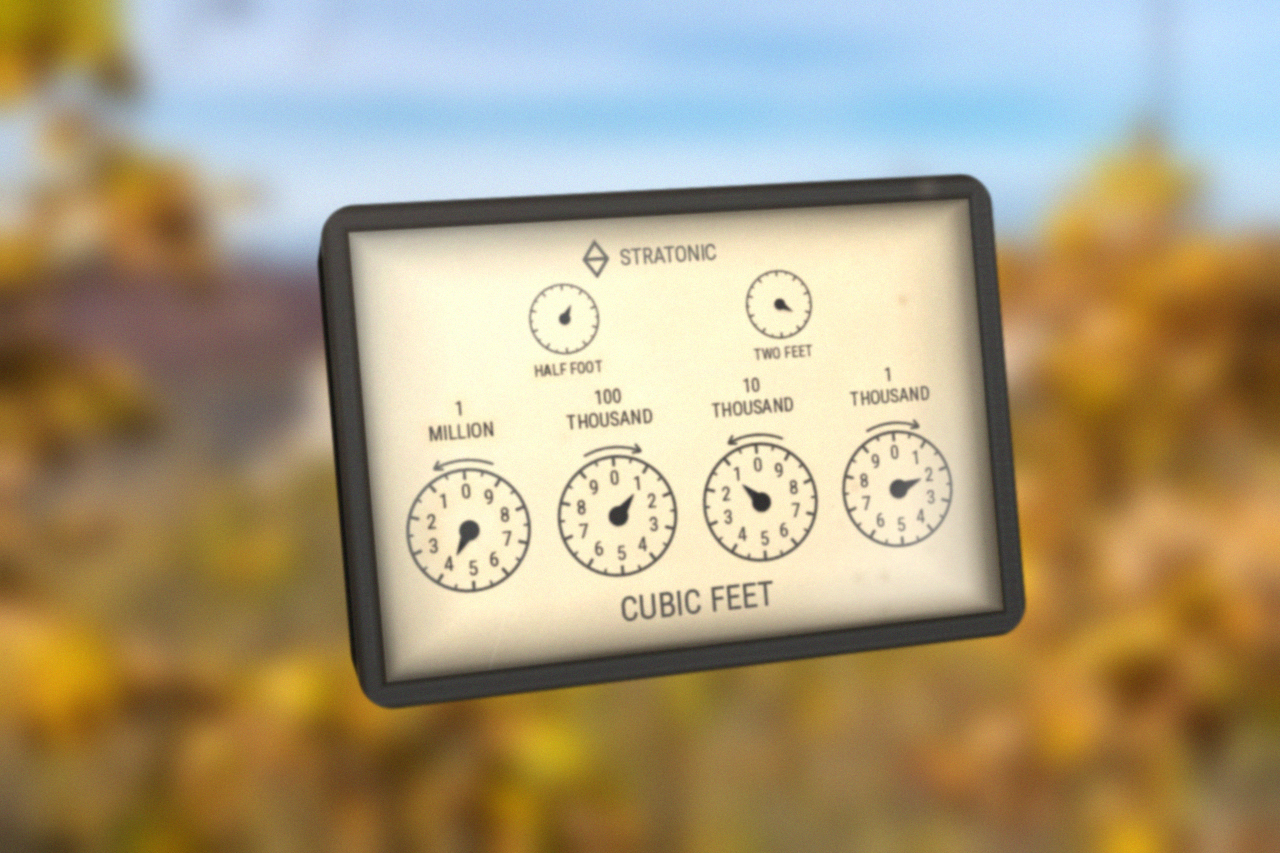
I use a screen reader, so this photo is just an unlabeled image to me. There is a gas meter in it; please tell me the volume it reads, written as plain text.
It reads 411200 ft³
